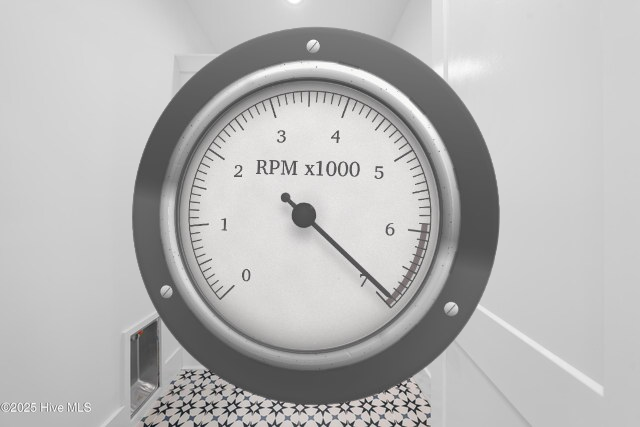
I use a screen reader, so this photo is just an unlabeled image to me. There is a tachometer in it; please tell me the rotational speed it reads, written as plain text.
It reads 6900 rpm
